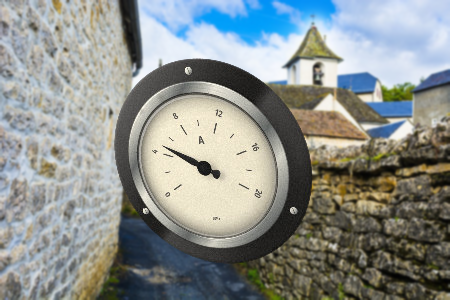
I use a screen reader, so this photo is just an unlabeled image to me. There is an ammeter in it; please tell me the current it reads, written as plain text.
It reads 5 A
